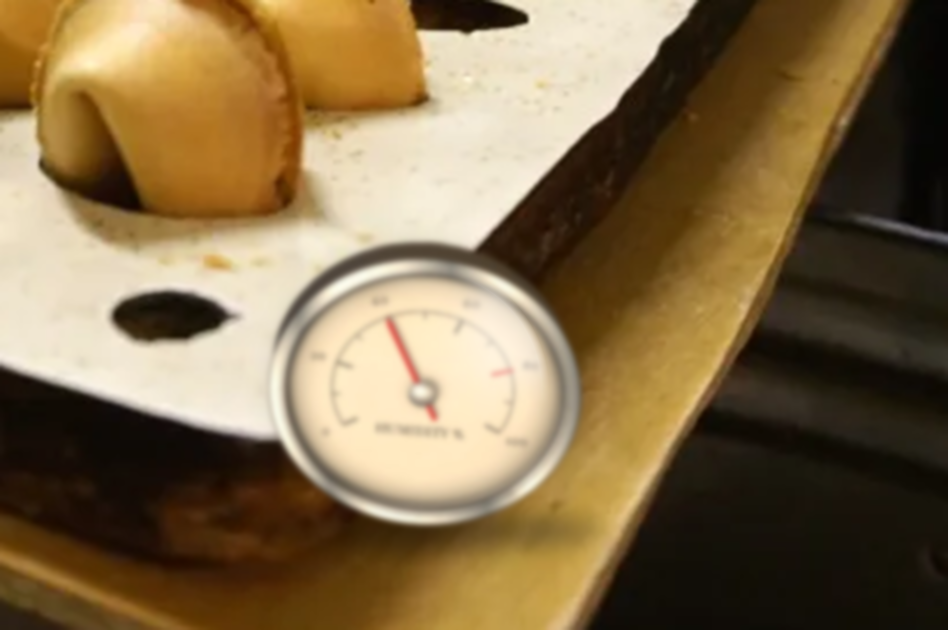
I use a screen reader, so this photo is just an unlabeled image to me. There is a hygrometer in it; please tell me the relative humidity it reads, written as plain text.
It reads 40 %
